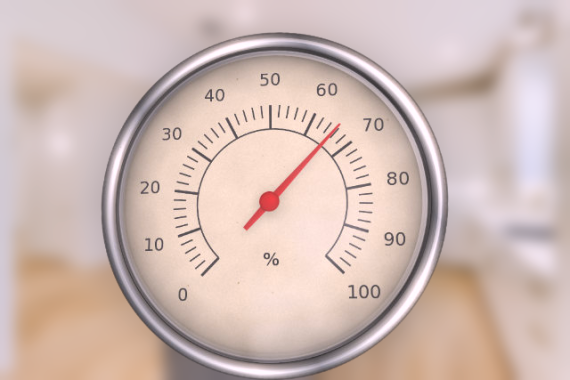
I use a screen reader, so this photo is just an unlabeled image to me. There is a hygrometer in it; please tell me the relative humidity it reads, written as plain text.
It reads 66 %
